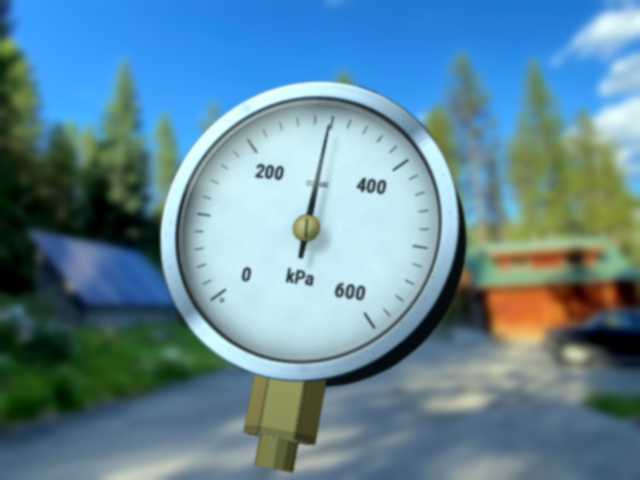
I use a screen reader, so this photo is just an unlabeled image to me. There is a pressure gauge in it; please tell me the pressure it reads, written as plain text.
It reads 300 kPa
